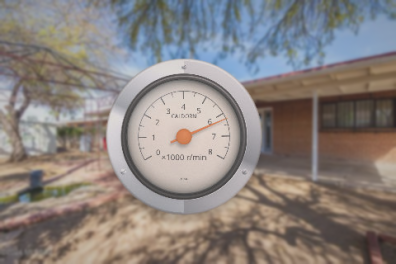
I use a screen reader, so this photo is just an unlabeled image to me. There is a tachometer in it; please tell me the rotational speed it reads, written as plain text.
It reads 6250 rpm
